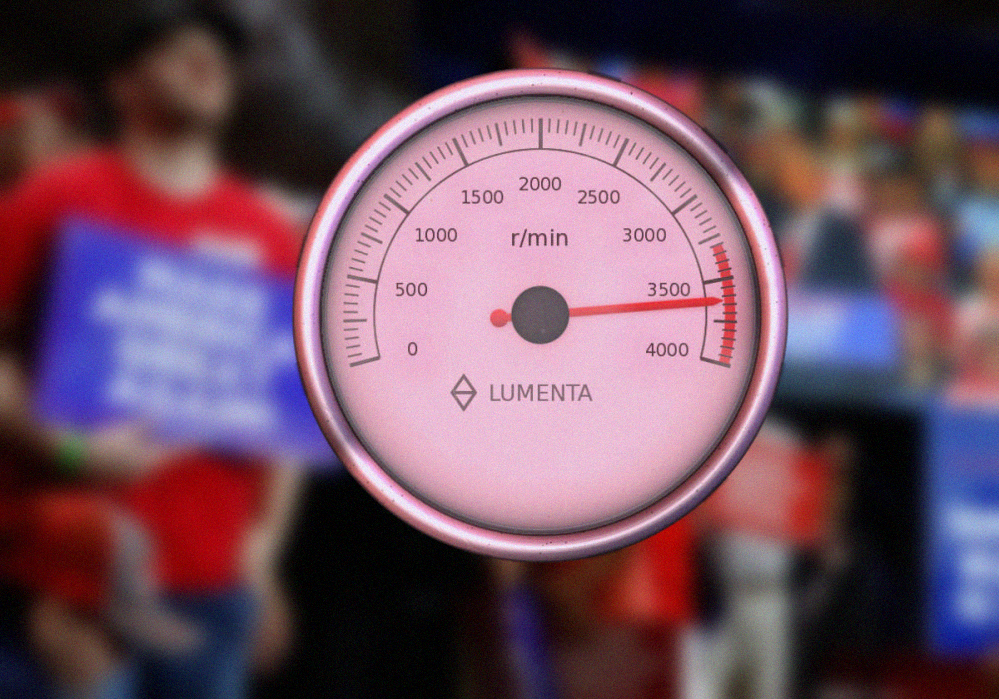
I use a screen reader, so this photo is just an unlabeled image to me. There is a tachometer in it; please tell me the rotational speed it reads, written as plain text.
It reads 3625 rpm
